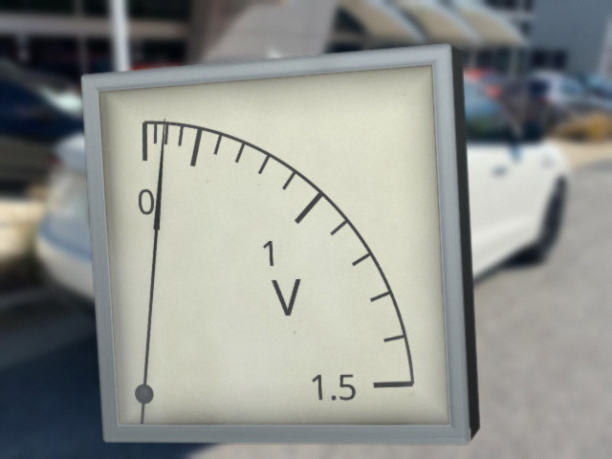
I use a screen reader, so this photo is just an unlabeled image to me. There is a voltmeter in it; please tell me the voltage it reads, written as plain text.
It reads 0.3 V
